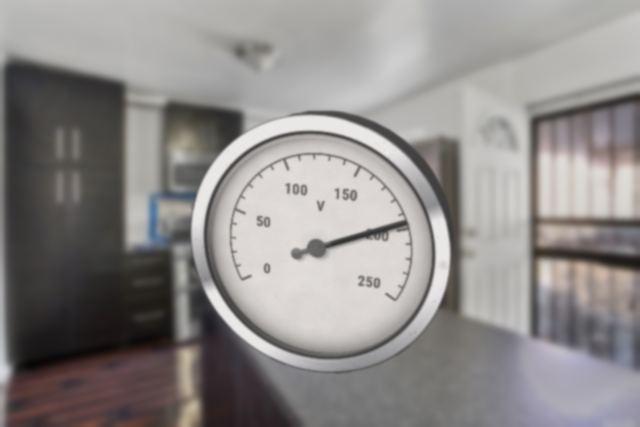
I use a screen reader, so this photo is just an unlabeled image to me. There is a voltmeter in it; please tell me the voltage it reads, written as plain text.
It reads 195 V
